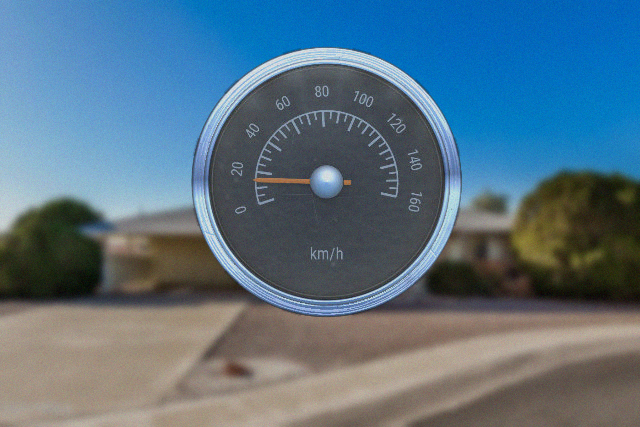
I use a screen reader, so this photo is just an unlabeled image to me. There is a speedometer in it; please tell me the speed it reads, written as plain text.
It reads 15 km/h
